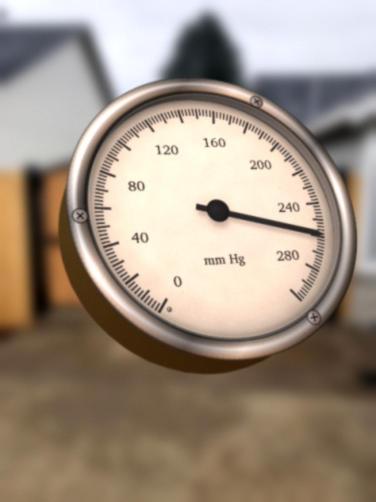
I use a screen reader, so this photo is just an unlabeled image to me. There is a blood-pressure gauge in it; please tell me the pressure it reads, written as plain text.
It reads 260 mmHg
